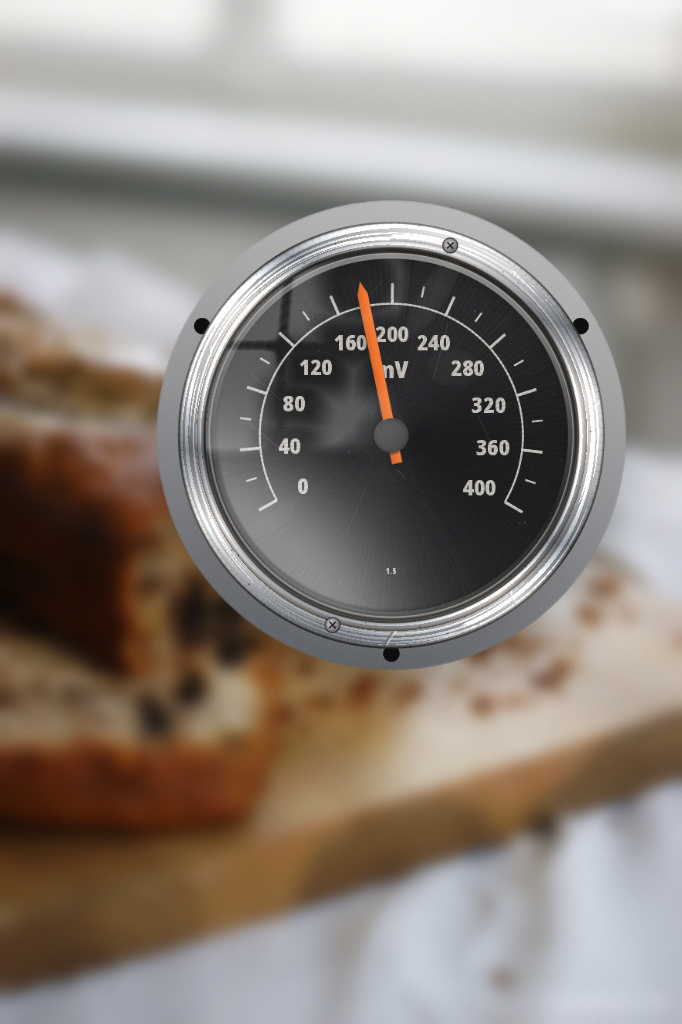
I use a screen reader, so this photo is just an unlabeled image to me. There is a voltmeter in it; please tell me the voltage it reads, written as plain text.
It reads 180 mV
